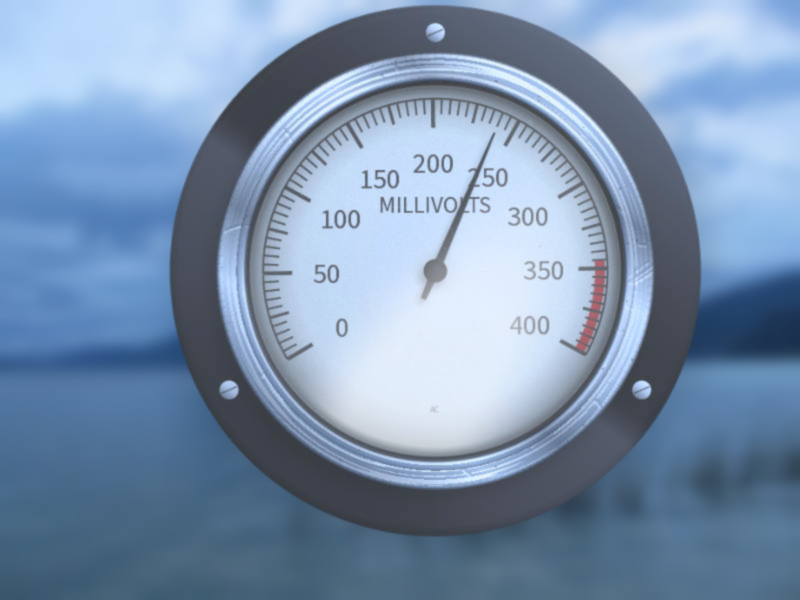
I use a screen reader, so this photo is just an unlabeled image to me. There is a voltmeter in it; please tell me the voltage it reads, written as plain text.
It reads 240 mV
